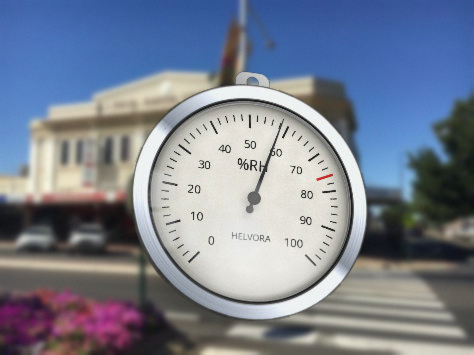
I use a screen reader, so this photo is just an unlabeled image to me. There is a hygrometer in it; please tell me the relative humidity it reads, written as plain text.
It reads 58 %
